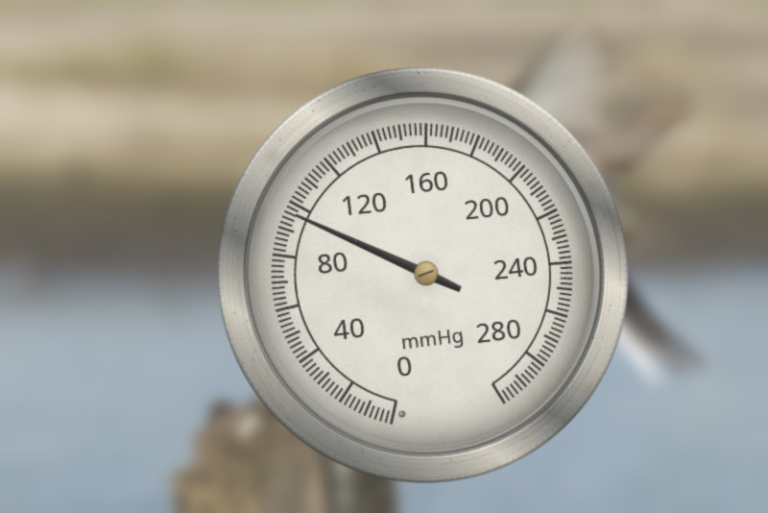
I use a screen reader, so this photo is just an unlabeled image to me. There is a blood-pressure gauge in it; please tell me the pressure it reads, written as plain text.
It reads 96 mmHg
